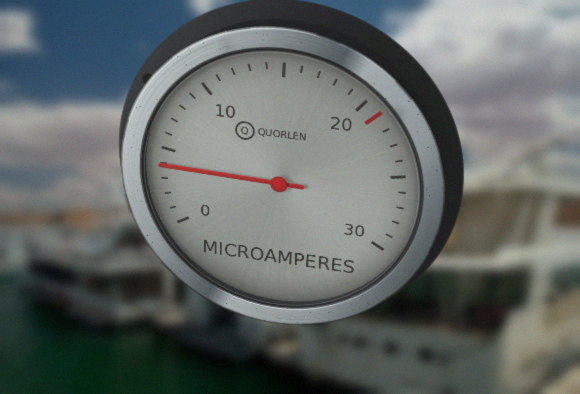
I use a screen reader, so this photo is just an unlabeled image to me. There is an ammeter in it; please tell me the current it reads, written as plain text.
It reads 4 µA
